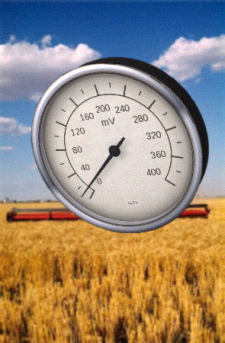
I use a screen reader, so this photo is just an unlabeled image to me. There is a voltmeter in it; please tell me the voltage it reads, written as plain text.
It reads 10 mV
